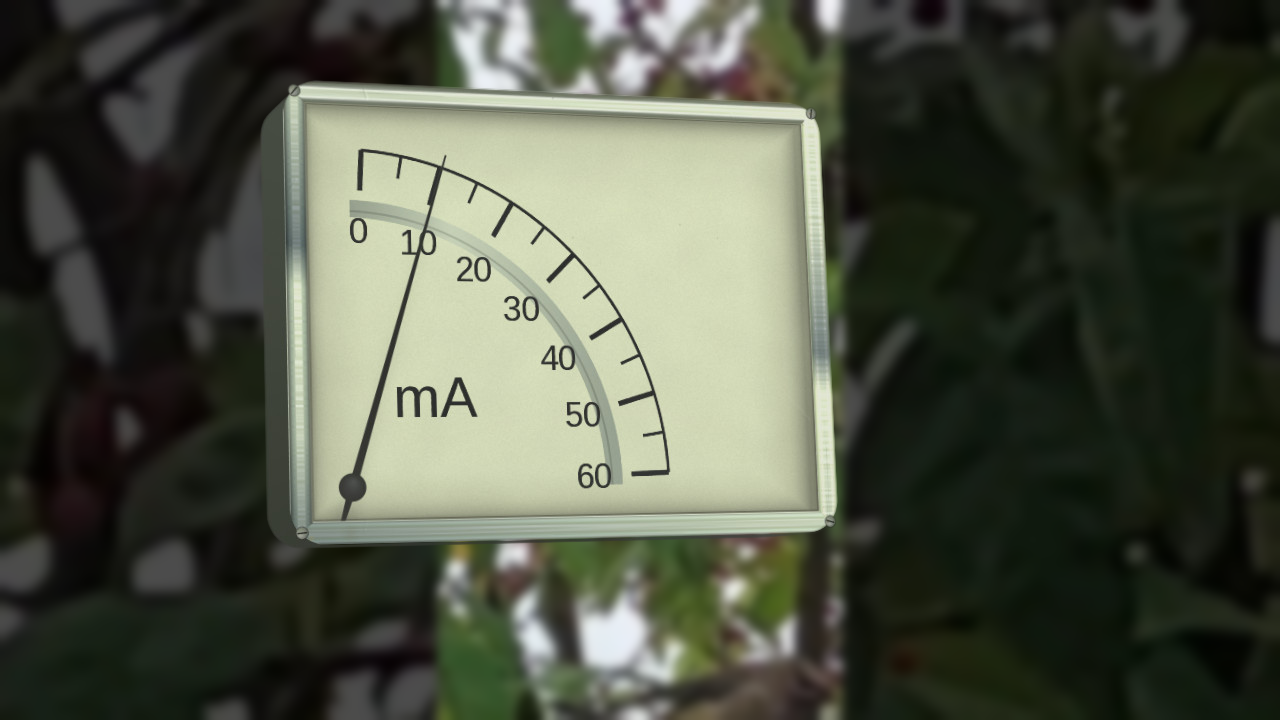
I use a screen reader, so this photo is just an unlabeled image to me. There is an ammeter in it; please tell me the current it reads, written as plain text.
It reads 10 mA
